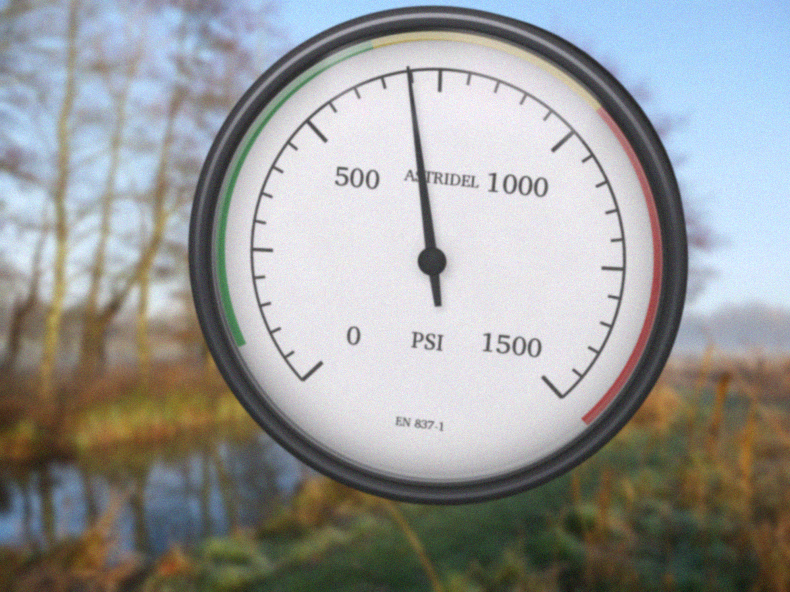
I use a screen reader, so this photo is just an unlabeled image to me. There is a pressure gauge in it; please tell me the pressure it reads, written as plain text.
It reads 700 psi
